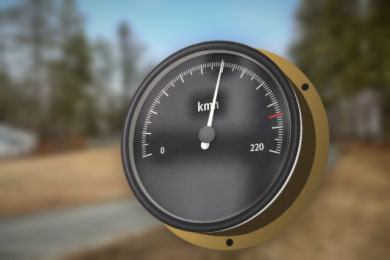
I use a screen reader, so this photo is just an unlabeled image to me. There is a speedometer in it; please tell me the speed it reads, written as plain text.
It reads 120 km/h
